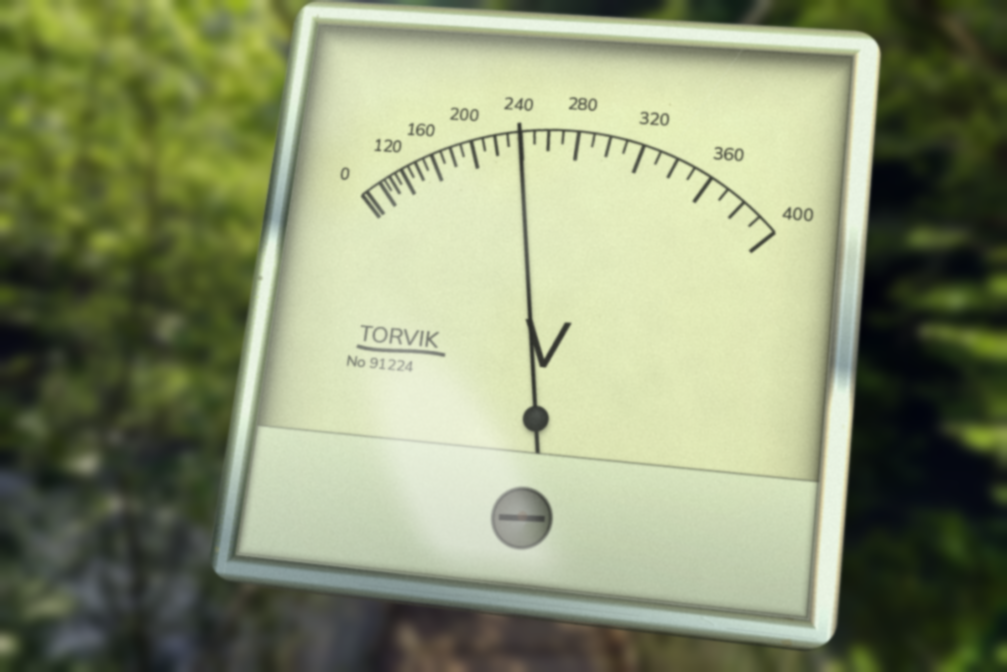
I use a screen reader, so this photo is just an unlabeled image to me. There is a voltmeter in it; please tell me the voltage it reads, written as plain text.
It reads 240 V
